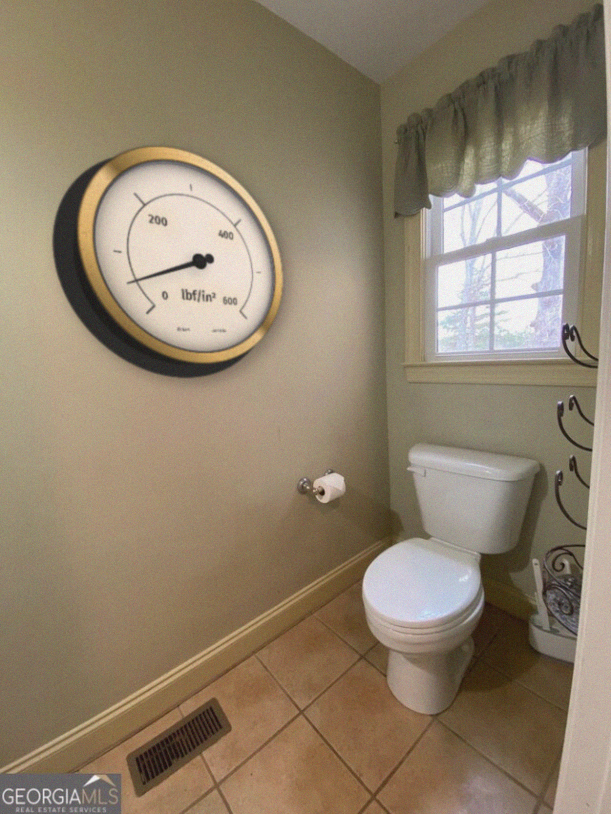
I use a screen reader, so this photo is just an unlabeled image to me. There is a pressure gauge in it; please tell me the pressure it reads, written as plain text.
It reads 50 psi
